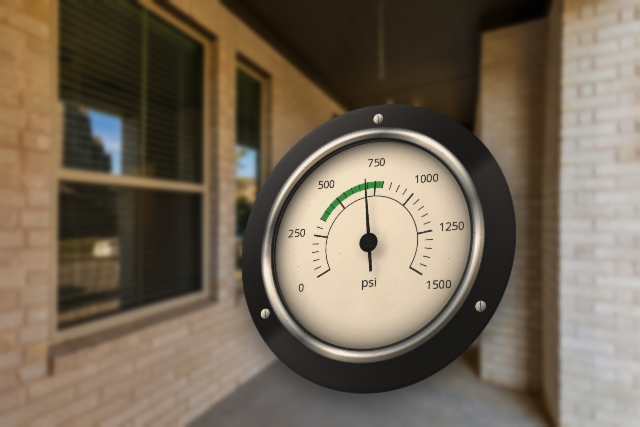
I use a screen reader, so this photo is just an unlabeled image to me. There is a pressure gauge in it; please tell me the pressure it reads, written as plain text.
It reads 700 psi
